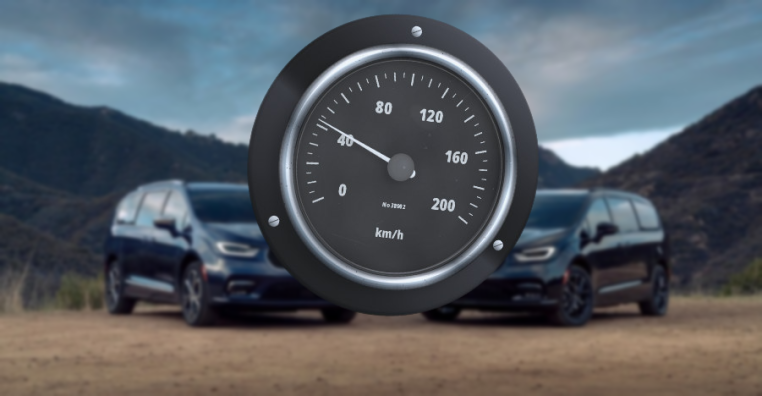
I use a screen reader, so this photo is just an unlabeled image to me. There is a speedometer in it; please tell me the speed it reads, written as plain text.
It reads 42.5 km/h
